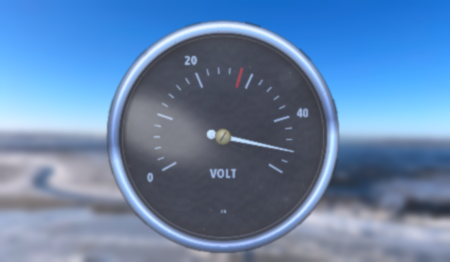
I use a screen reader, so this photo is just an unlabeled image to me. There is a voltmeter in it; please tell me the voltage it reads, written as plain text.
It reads 46 V
